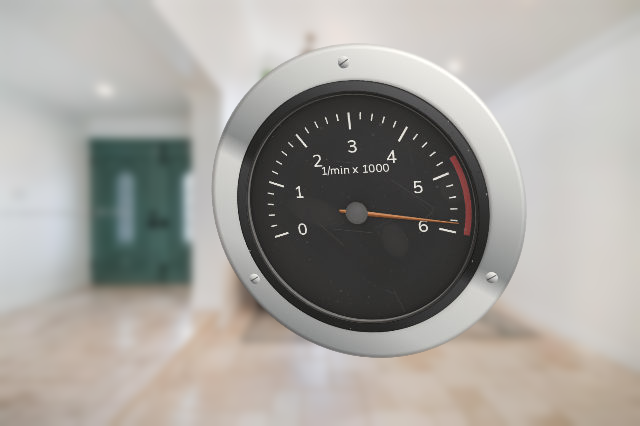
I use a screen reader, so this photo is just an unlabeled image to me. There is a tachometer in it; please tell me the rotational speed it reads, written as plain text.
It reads 5800 rpm
